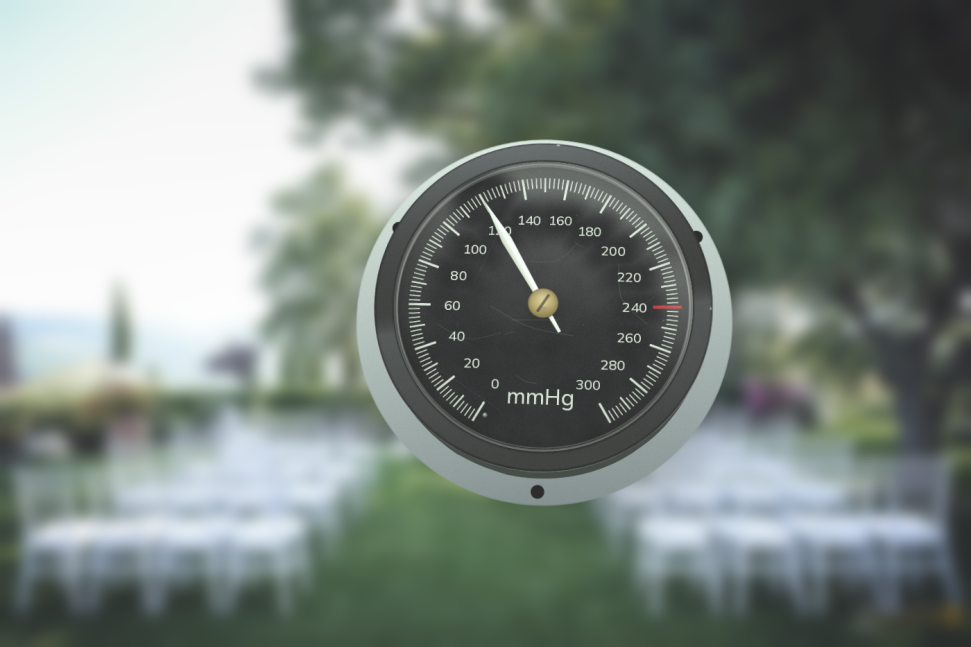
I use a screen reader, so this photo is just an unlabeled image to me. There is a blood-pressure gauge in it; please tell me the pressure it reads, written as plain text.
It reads 120 mmHg
